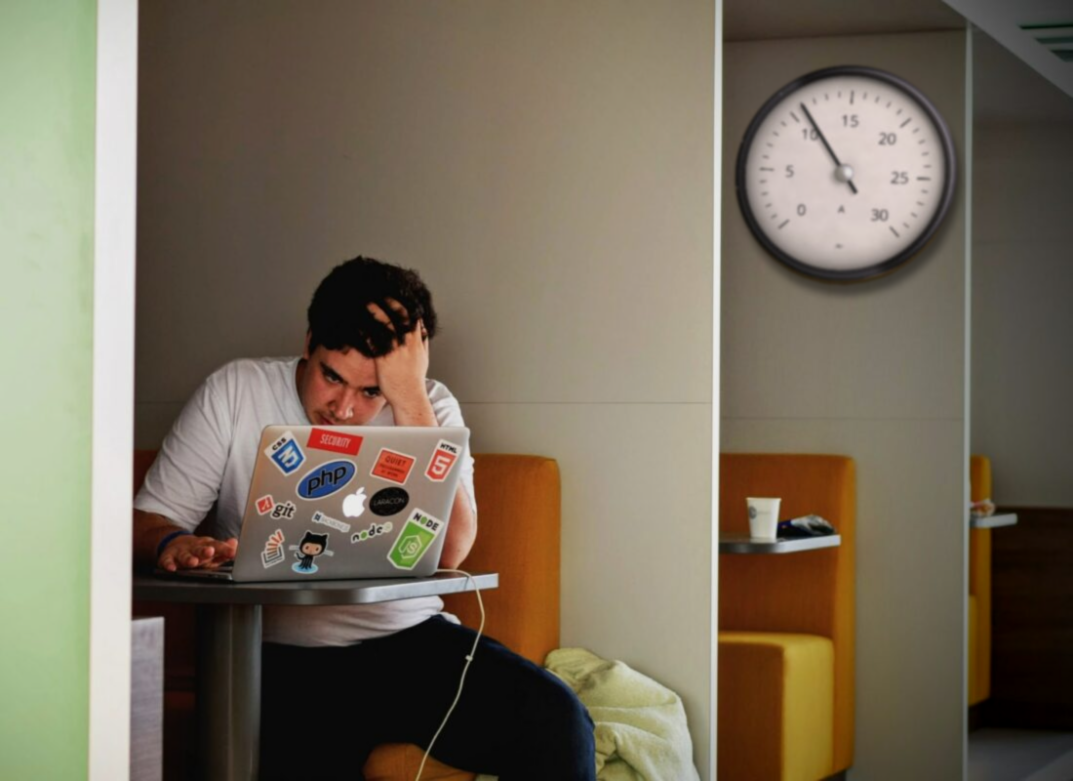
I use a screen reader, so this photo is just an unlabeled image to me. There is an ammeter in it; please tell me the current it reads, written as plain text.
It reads 11 A
